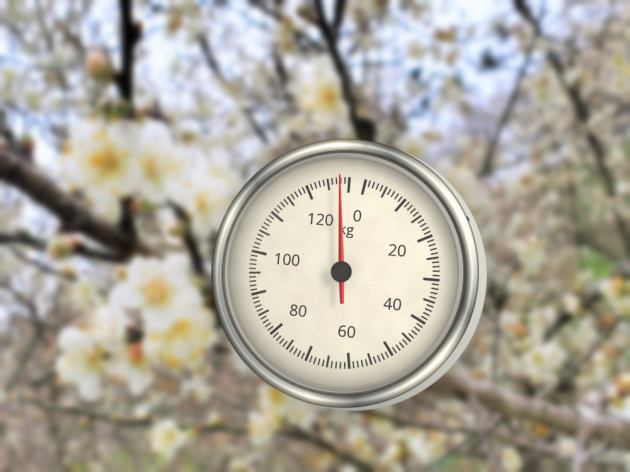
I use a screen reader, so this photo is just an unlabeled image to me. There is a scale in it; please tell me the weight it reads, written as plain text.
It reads 128 kg
